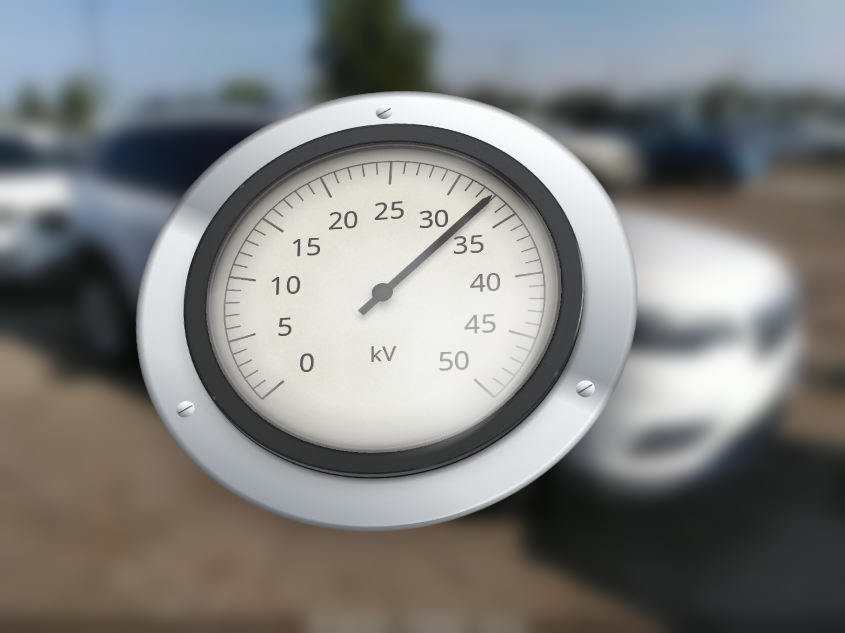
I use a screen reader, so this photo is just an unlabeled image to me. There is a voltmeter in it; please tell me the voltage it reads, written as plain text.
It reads 33 kV
